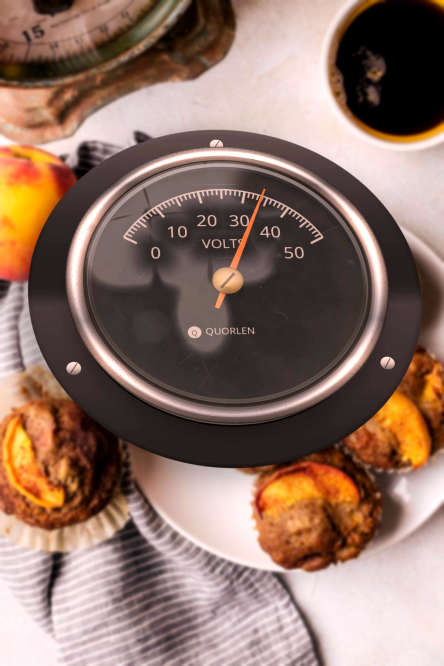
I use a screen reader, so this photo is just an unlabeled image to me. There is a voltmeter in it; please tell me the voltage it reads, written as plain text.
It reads 34 V
